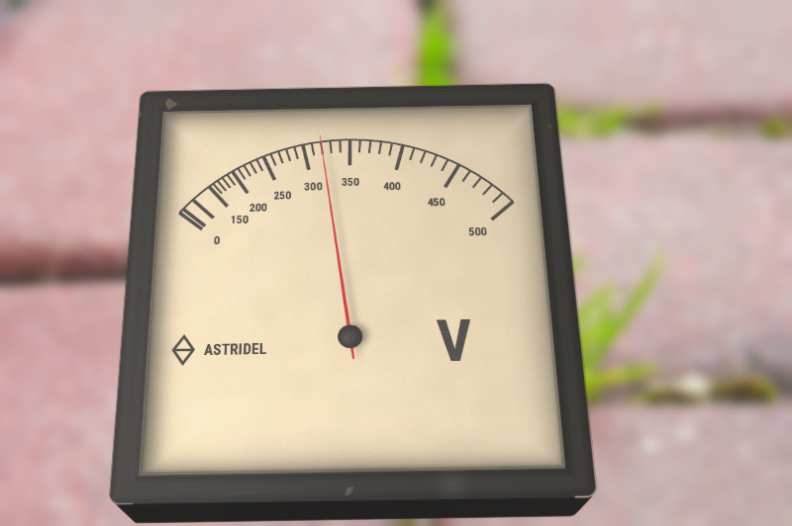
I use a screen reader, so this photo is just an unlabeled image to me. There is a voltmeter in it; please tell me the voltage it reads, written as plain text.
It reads 320 V
